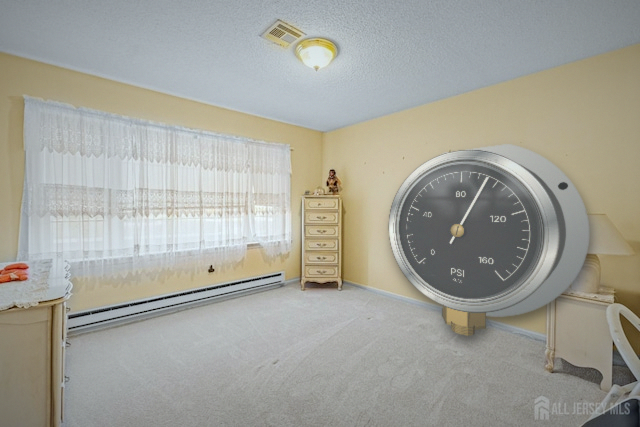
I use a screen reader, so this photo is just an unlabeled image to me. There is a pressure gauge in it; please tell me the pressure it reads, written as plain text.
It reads 95 psi
